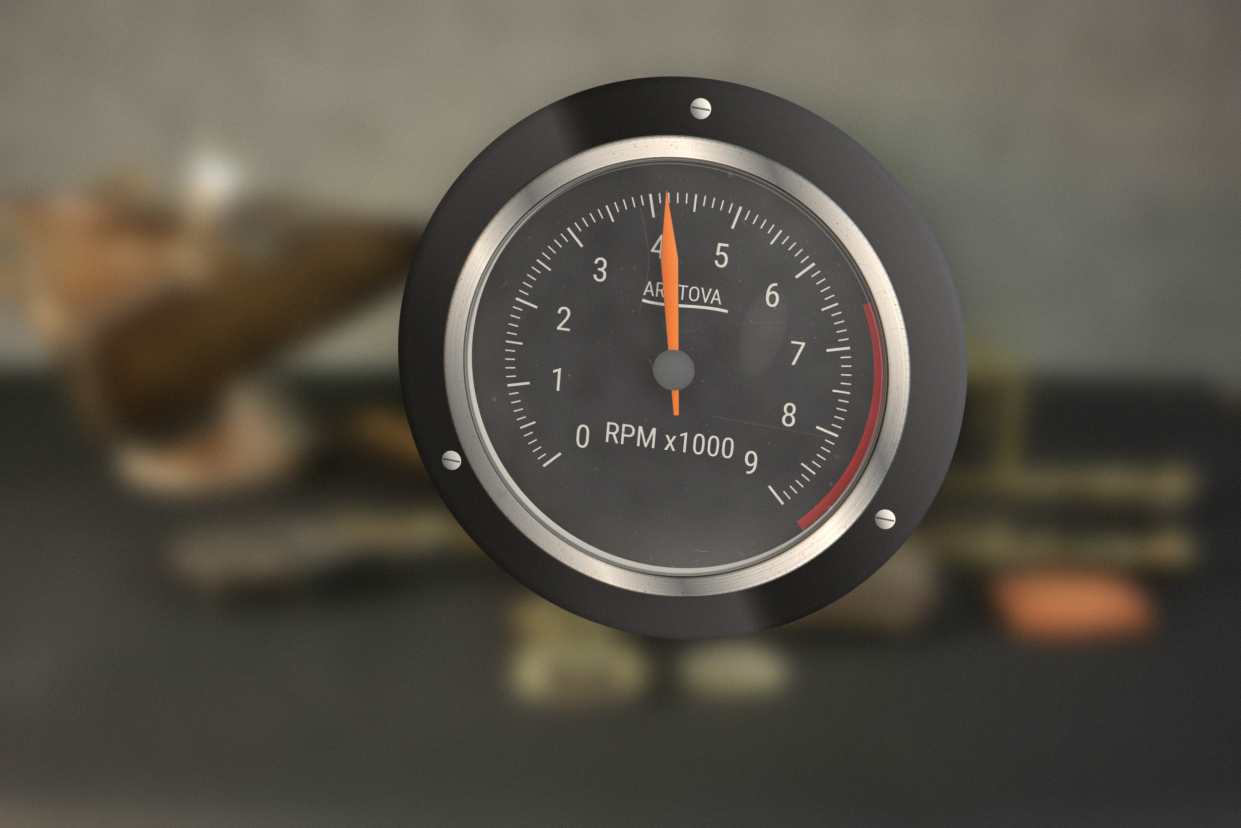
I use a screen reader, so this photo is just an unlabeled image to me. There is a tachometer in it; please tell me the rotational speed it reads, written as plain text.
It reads 4200 rpm
